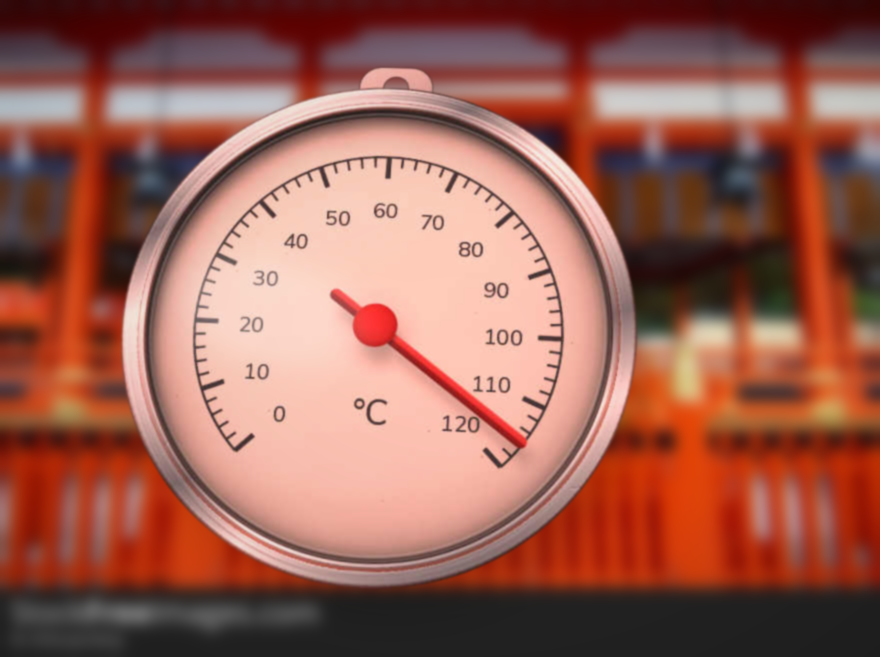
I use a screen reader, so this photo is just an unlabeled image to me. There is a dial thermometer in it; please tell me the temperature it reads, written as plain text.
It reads 116 °C
